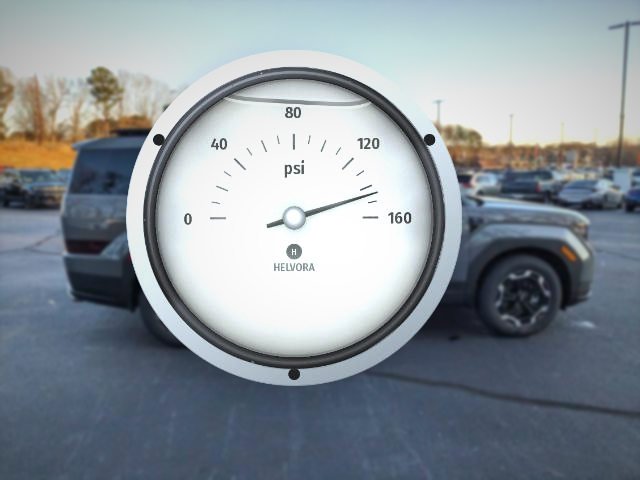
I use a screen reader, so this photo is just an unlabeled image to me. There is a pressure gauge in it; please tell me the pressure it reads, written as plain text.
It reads 145 psi
